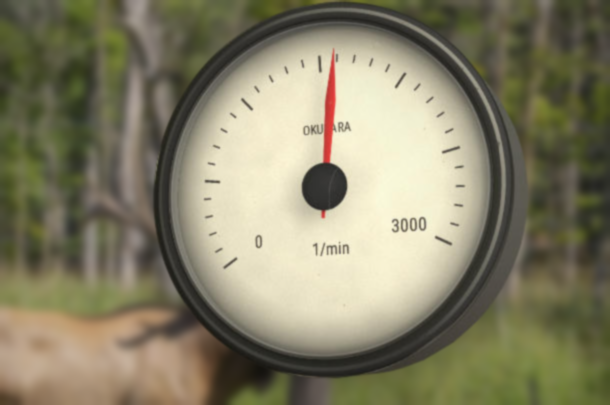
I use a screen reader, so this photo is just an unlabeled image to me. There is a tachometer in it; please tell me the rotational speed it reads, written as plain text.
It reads 1600 rpm
